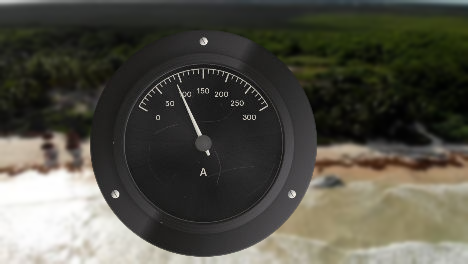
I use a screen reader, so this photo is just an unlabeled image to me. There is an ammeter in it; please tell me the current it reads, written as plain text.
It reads 90 A
